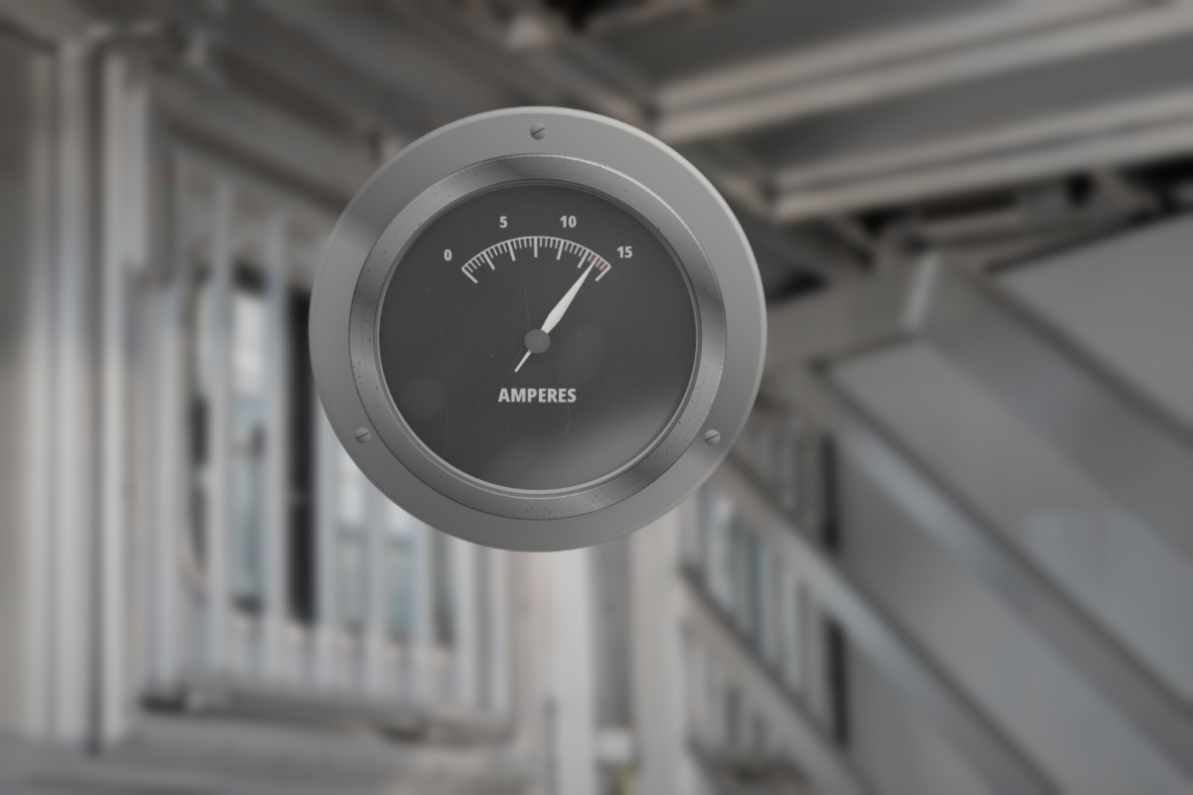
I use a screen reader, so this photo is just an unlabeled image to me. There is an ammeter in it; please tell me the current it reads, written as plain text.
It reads 13.5 A
